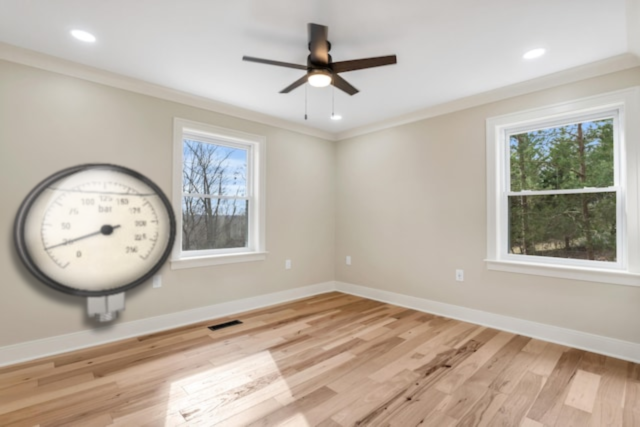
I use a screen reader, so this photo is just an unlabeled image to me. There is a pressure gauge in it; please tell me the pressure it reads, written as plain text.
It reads 25 bar
